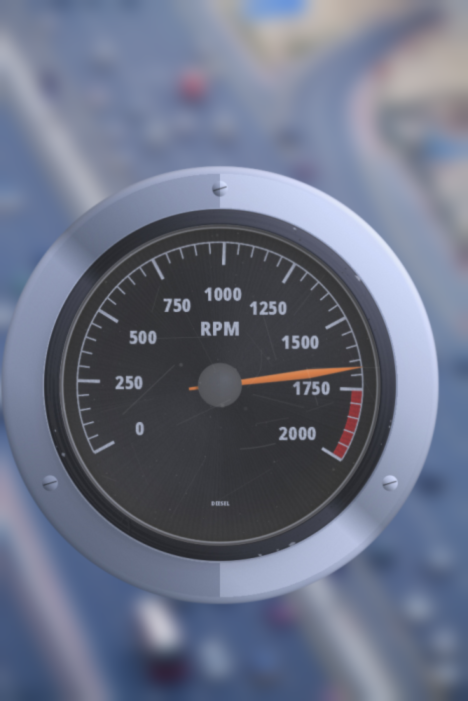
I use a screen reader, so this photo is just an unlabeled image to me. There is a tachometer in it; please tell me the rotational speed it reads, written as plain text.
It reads 1675 rpm
